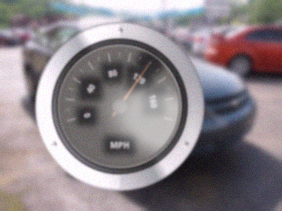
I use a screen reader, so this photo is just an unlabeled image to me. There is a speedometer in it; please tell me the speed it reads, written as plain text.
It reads 120 mph
